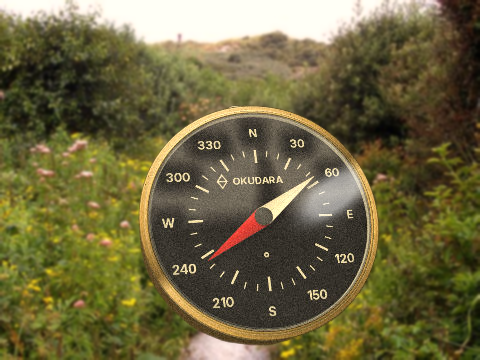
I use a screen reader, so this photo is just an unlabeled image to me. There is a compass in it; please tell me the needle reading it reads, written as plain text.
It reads 235 °
